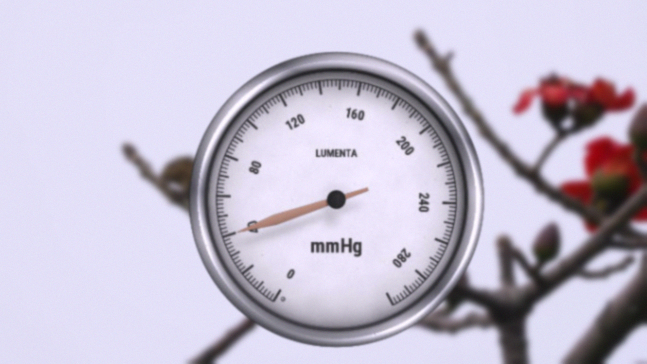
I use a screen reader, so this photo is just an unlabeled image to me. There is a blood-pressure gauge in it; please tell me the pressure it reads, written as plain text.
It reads 40 mmHg
